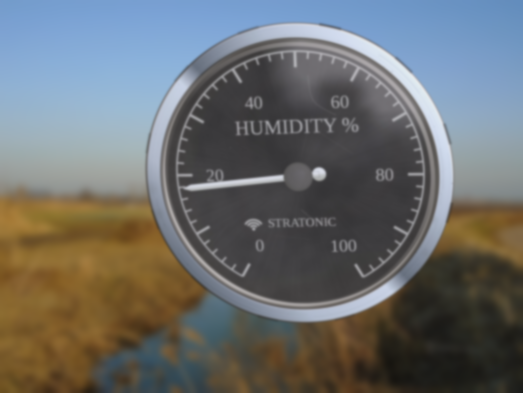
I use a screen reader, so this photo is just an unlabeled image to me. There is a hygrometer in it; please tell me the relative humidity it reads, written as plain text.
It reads 18 %
